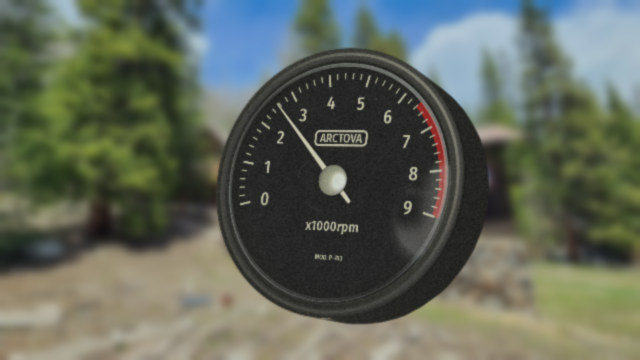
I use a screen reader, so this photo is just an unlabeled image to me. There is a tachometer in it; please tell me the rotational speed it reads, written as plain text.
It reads 2600 rpm
